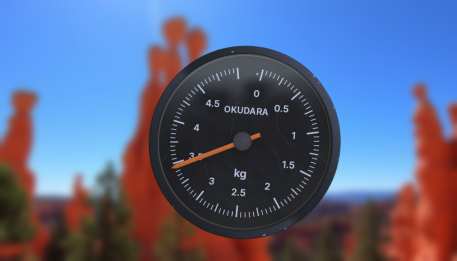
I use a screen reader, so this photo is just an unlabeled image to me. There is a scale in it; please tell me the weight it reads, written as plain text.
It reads 3.45 kg
